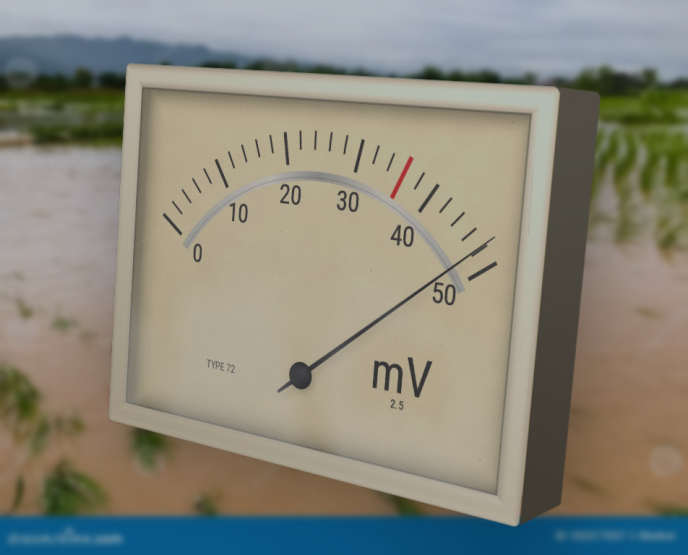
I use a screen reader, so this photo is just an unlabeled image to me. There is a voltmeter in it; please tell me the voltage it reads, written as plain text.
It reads 48 mV
